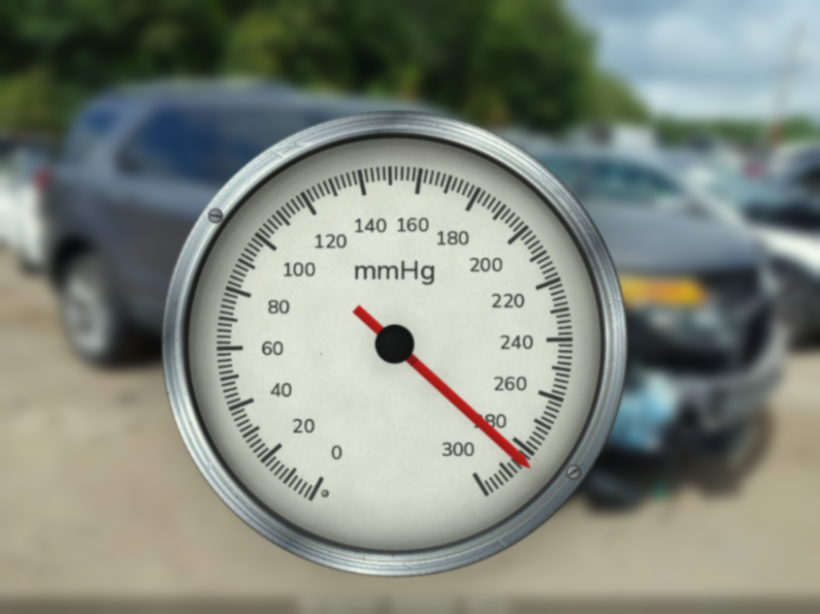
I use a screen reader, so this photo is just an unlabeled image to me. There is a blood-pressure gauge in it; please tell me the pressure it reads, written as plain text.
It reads 284 mmHg
